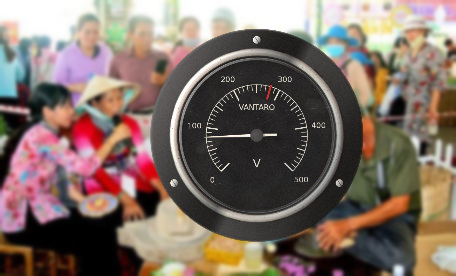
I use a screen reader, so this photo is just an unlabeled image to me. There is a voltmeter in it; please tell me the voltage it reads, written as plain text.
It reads 80 V
